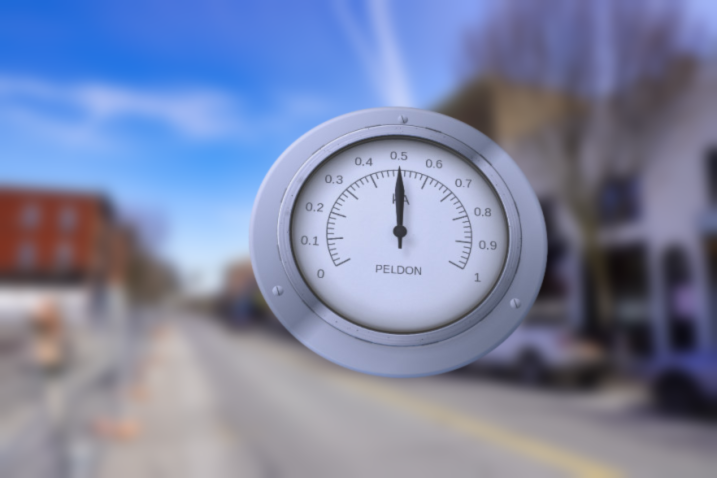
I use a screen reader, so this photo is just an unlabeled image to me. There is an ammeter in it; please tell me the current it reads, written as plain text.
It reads 0.5 kA
